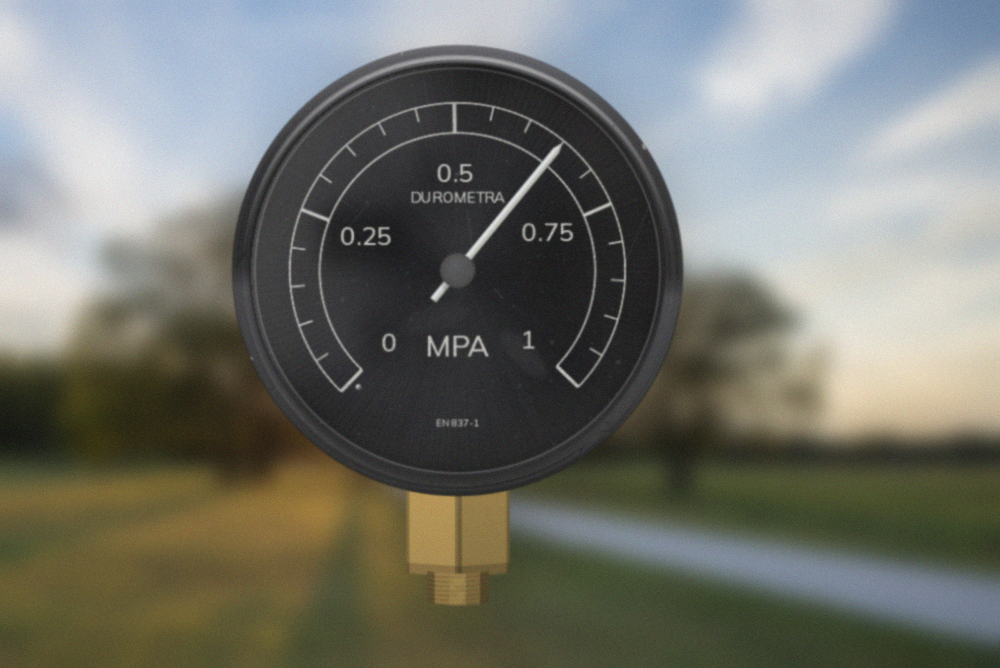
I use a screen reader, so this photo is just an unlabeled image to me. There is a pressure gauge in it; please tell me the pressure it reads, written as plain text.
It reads 0.65 MPa
